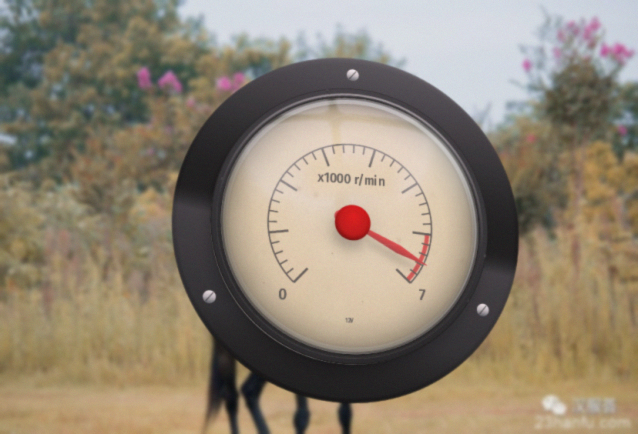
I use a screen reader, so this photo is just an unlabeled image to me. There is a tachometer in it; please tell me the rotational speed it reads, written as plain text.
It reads 6600 rpm
